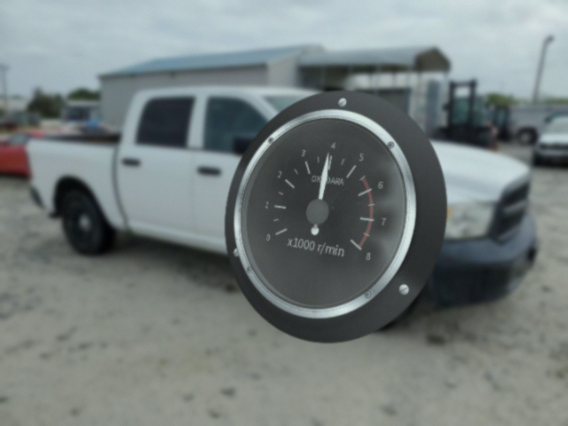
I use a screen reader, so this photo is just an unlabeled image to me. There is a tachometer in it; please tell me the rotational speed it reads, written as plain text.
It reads 4000 rpm
